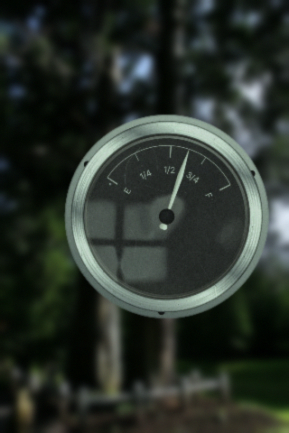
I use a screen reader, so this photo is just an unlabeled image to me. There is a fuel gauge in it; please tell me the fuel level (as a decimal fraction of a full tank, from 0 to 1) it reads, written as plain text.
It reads 0.625
